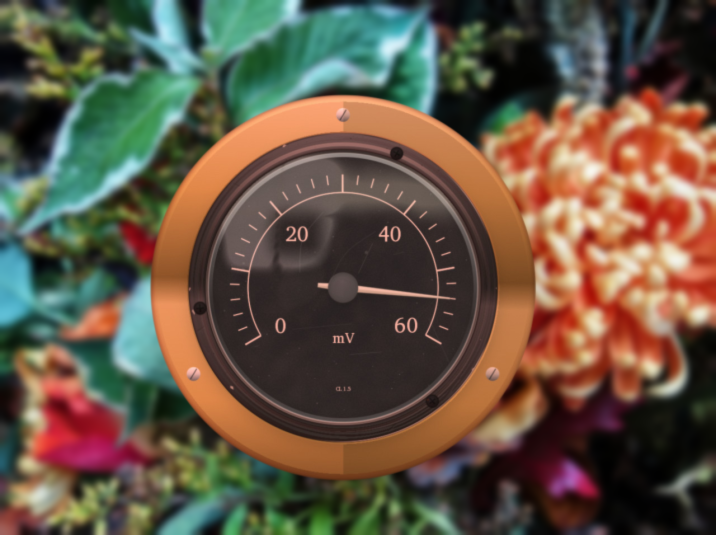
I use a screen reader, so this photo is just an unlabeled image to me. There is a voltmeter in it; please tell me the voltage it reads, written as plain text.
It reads 54 mV
